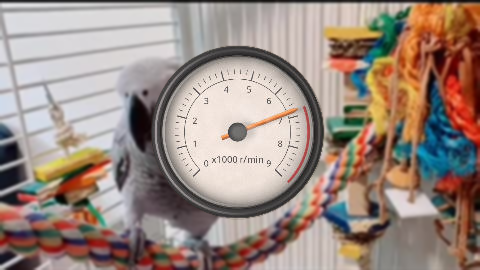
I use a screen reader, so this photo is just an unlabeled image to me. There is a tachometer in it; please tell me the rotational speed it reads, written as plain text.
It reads 6800 rpm
